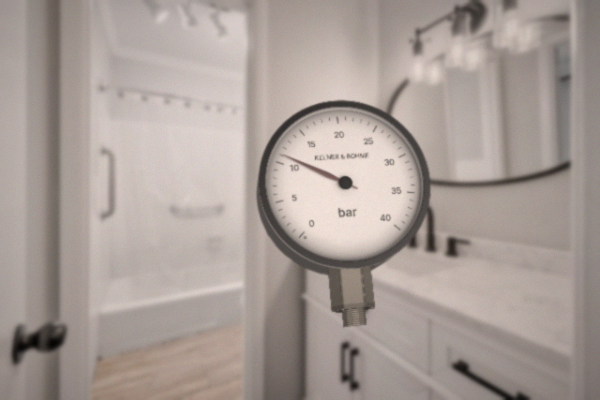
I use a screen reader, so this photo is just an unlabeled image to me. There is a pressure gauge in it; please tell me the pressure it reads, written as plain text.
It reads 11 bar
